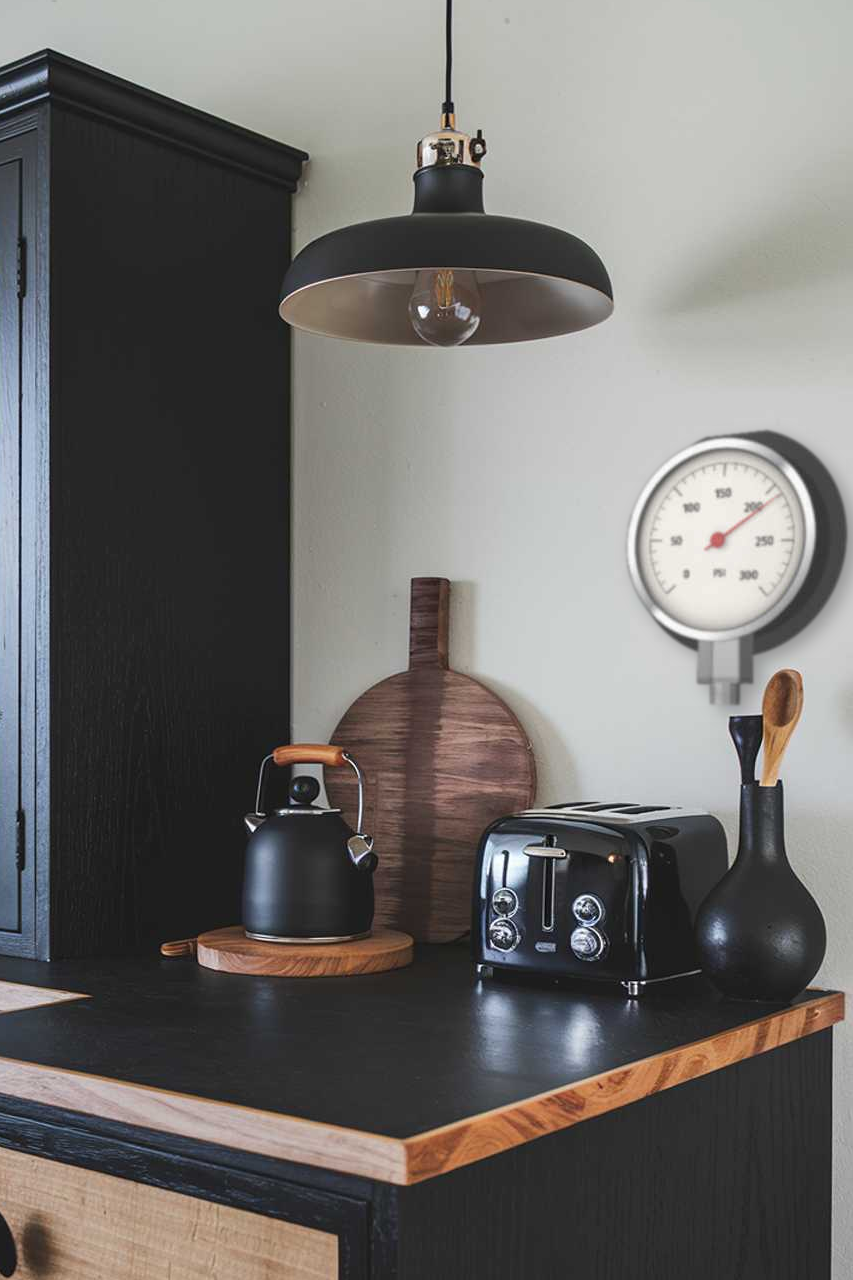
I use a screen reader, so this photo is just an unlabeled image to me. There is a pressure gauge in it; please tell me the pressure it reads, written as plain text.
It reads 210 psi
